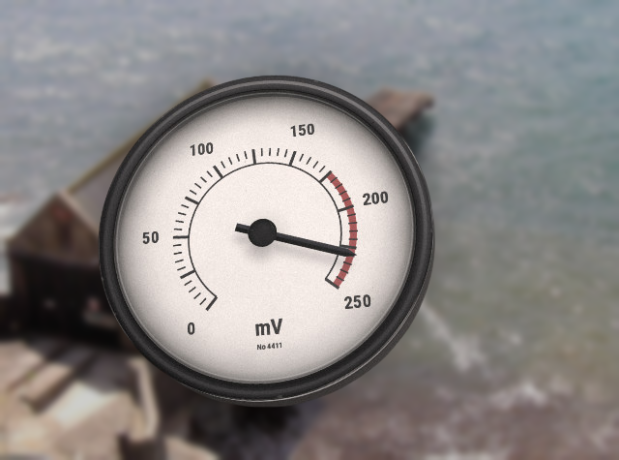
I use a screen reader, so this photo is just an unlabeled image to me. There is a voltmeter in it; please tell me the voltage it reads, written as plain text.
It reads 230 mV
